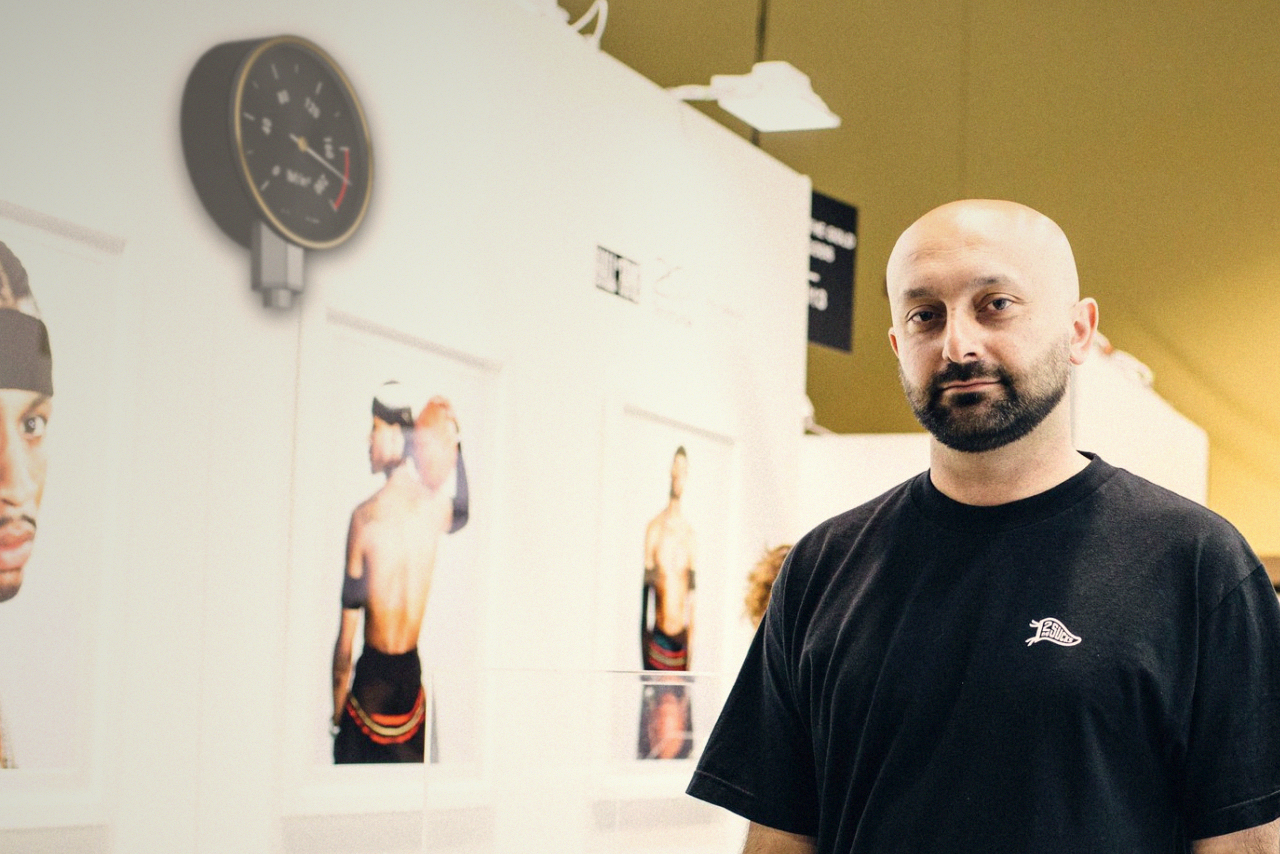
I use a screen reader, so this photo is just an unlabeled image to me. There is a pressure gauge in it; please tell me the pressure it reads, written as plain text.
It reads 180 psi
